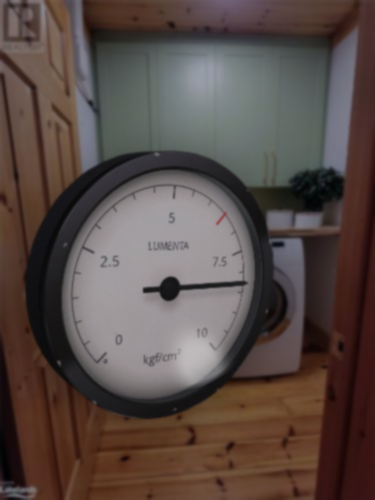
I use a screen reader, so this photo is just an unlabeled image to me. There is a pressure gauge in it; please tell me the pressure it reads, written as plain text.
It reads 8.25 kg/cm²
